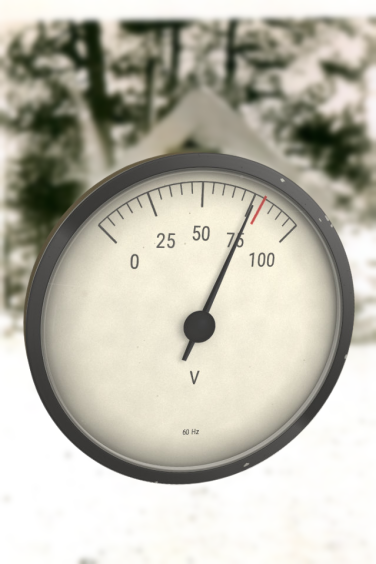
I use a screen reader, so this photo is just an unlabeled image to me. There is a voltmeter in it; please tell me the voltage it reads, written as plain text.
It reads 75 V
